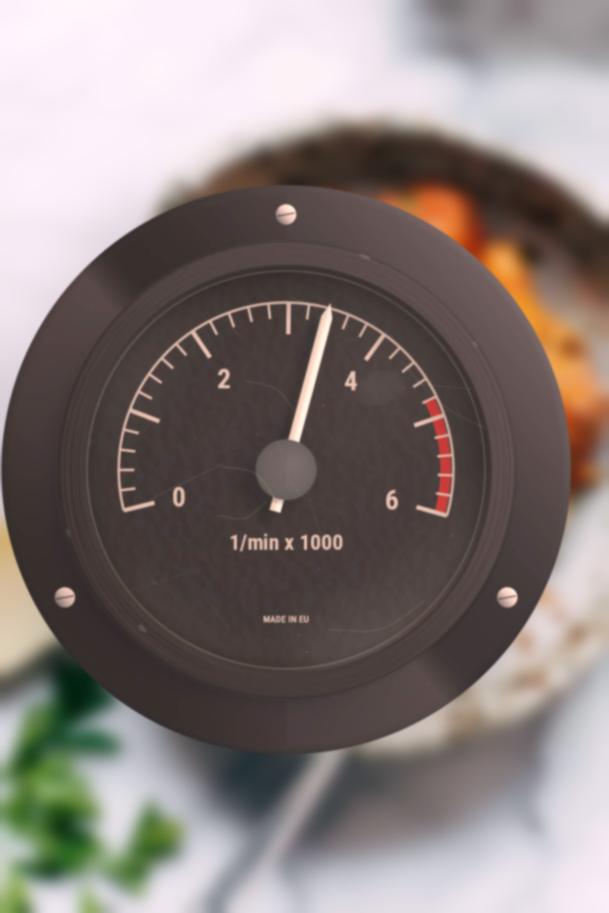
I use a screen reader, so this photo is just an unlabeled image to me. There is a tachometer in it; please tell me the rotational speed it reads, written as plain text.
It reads 3400 rpm
